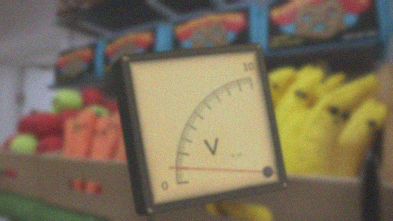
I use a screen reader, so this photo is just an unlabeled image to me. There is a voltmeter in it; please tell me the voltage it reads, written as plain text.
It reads 1 V
